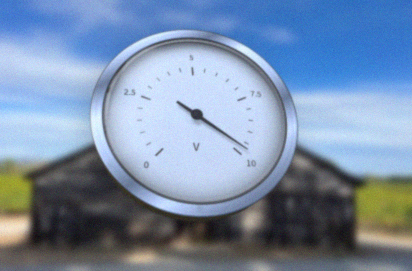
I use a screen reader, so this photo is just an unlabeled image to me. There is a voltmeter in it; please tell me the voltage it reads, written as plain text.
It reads 9.75 V
